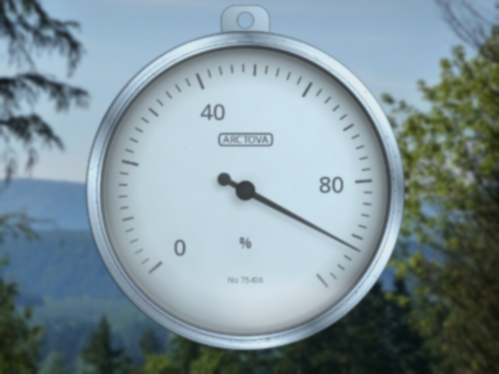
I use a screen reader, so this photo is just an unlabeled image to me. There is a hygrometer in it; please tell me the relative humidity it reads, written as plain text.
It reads 92 %
